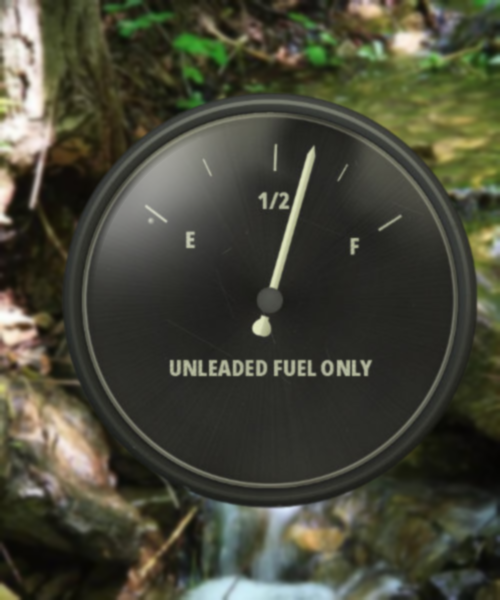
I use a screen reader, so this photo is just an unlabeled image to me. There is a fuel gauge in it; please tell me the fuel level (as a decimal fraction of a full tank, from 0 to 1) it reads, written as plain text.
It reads 0.625
